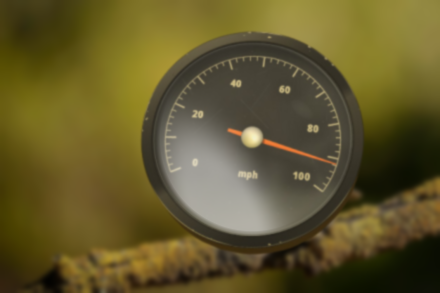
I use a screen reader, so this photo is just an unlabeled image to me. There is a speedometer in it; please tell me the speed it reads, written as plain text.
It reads 92 mph
